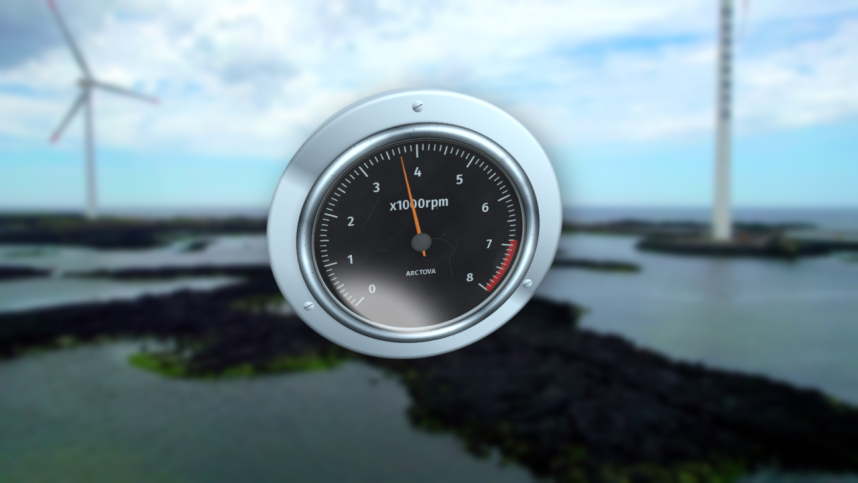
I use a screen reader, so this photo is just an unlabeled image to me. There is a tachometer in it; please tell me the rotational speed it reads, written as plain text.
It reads 3700 rpm
